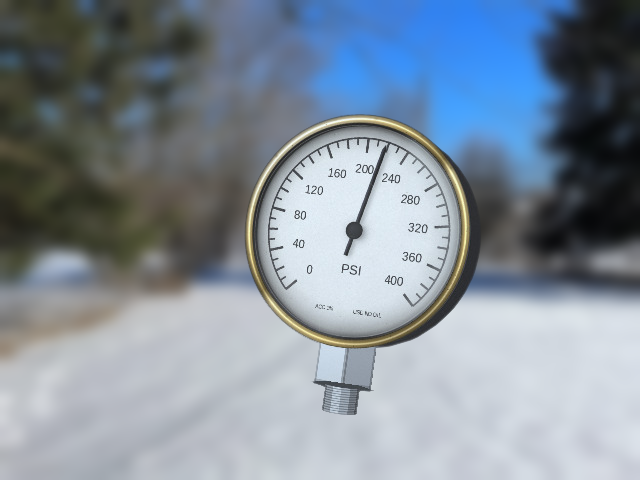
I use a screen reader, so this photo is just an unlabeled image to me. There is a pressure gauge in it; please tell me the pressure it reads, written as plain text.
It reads 220 psi
